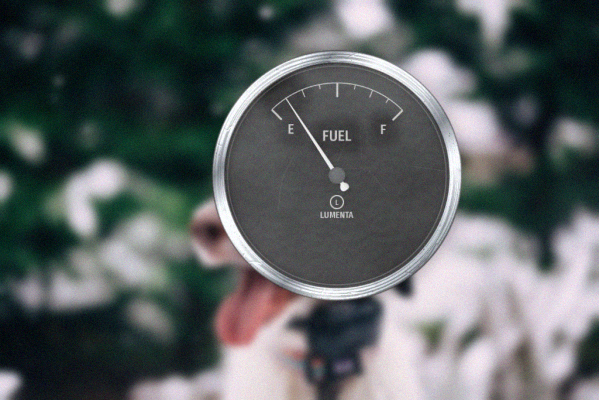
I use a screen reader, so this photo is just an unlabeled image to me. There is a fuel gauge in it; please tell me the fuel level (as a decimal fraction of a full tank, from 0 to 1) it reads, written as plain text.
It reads 0.125
